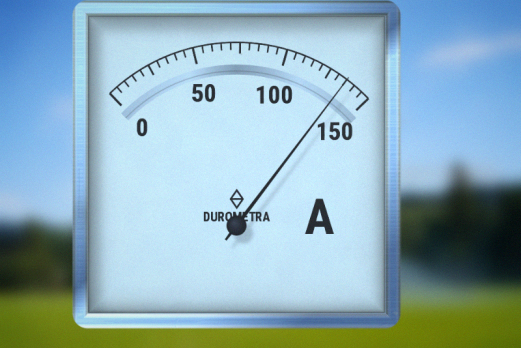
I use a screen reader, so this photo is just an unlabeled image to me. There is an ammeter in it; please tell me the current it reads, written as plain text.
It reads 135 A
